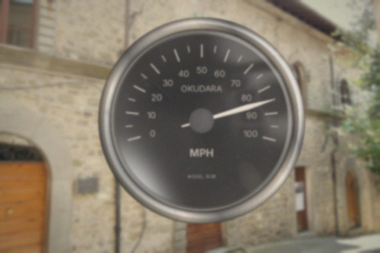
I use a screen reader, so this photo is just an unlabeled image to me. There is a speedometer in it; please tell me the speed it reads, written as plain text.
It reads 85 mph
